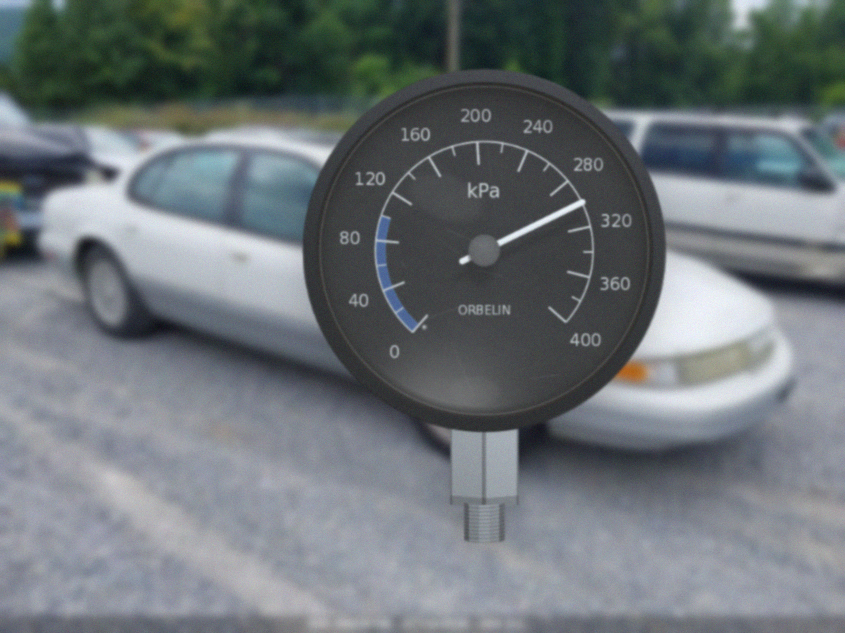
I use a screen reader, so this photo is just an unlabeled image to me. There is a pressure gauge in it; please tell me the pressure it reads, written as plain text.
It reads 300 kPa
